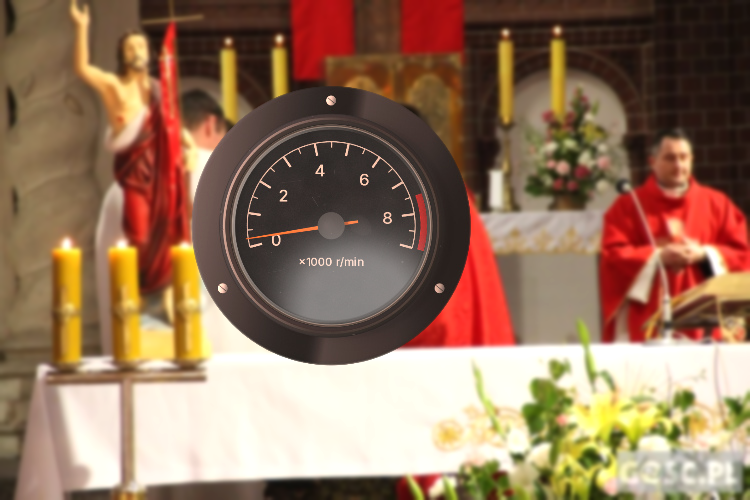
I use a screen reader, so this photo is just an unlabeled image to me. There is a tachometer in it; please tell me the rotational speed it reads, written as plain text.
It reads 250 rpm
